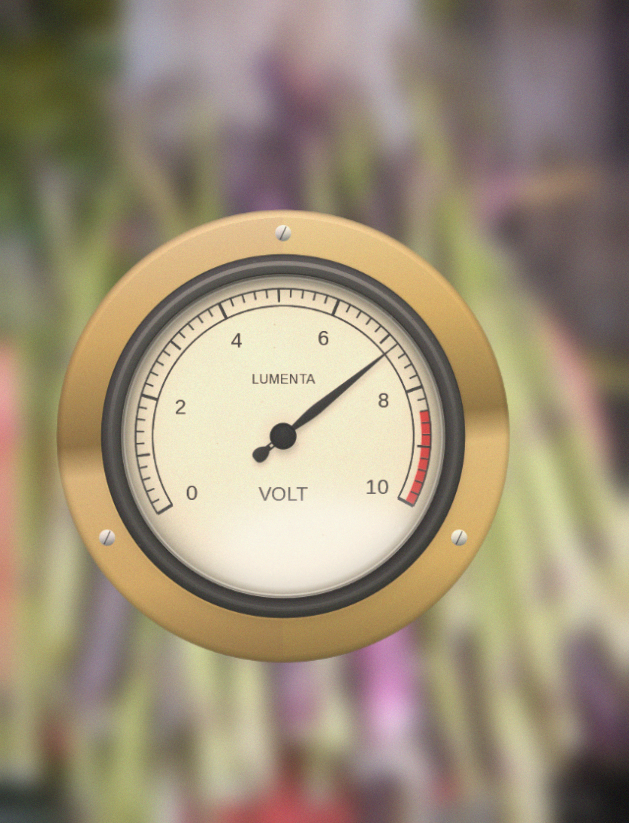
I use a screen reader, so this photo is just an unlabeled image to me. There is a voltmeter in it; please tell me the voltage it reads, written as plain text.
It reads 7.2 V
